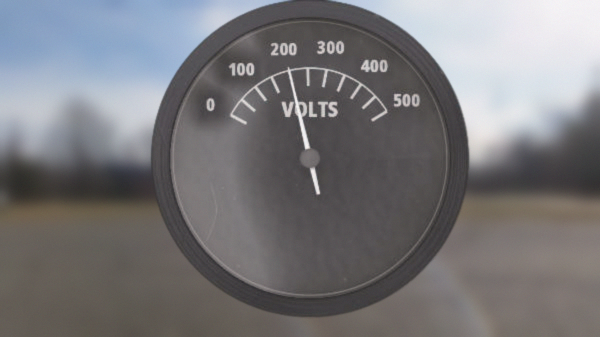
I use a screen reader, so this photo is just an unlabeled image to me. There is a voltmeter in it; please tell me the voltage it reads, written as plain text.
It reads 200 V
